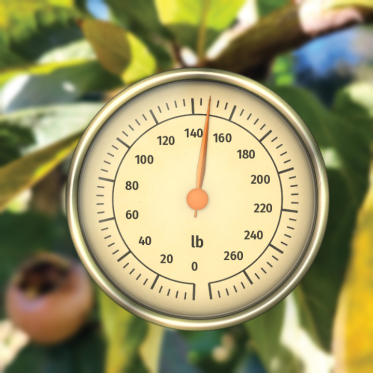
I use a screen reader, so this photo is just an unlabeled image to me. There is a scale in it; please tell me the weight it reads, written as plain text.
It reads 148 lb
